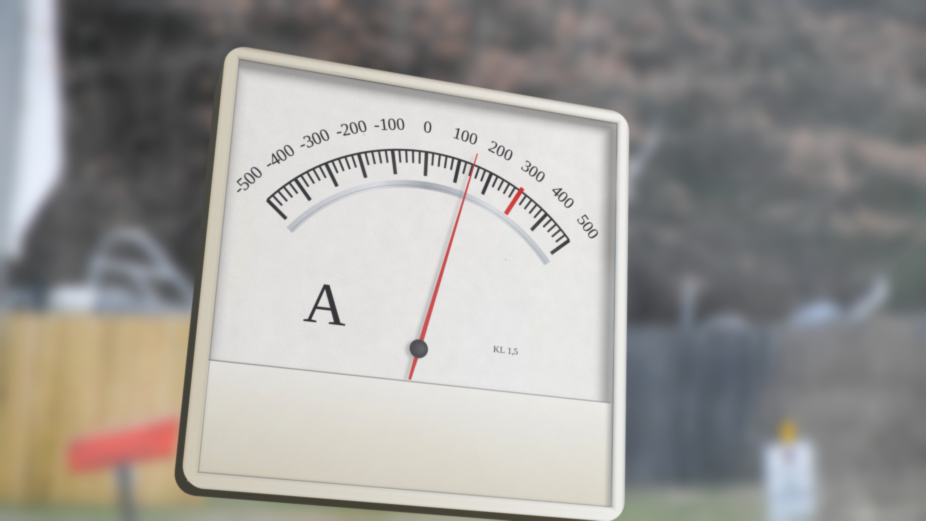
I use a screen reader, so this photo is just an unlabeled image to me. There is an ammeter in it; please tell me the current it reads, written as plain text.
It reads 140 A
